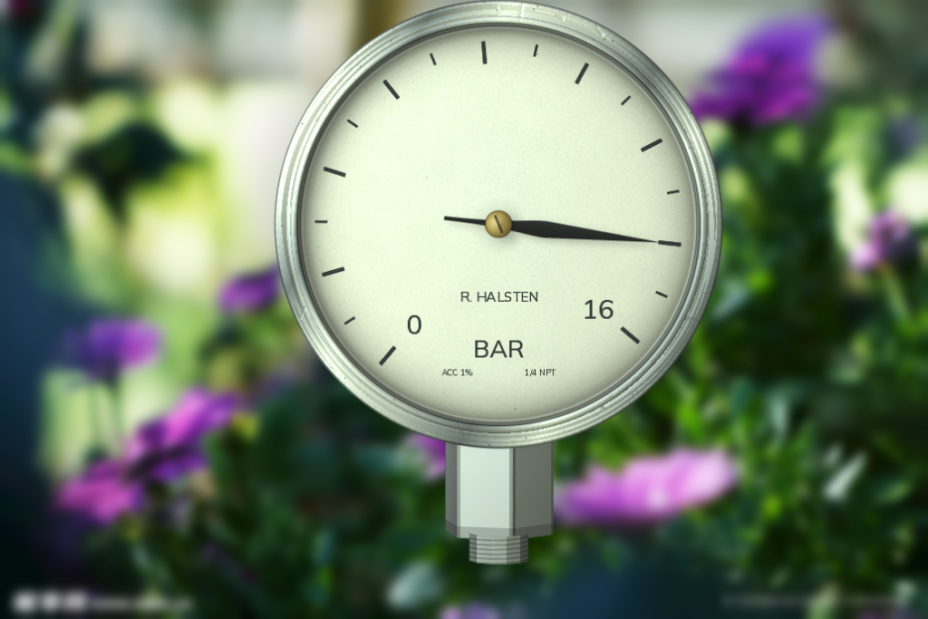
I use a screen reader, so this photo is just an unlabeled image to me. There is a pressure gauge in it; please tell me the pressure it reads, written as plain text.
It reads 14 bar
